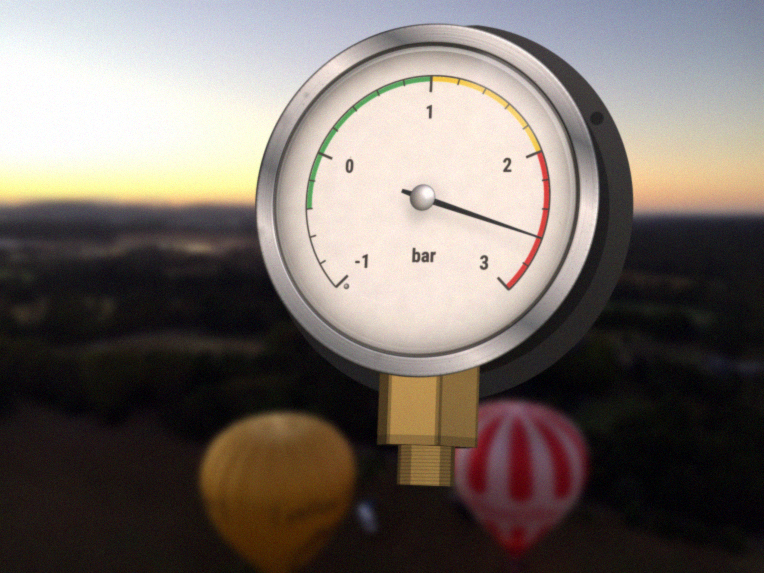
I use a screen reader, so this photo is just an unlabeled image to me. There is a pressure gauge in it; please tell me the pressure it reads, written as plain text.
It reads 2.6 bar
